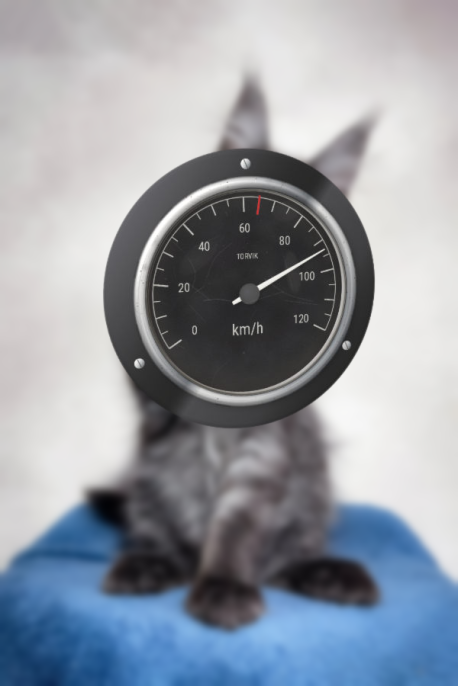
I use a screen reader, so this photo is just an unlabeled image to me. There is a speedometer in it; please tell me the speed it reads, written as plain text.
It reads 92.5 km/h
